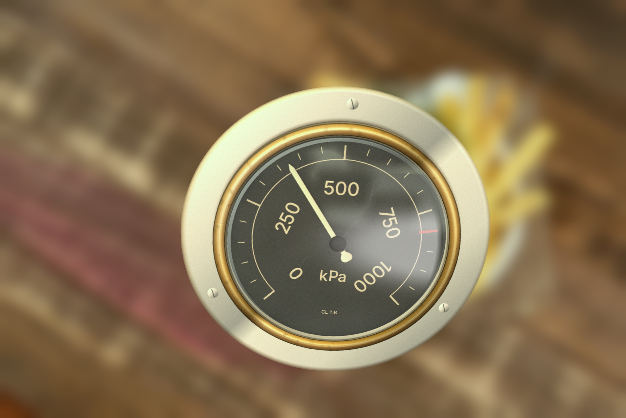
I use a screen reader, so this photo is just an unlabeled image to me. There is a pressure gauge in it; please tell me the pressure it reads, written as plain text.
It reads 375 kPa
